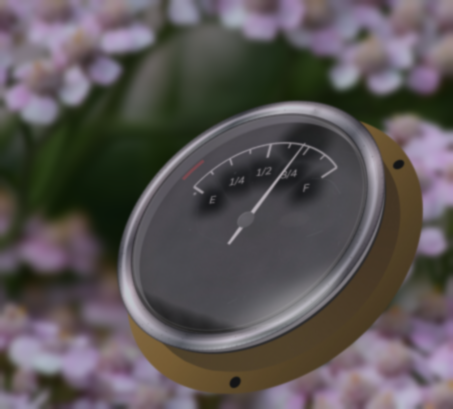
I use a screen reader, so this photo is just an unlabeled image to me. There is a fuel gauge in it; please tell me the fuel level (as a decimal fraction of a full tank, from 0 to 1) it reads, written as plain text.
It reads 0.75
